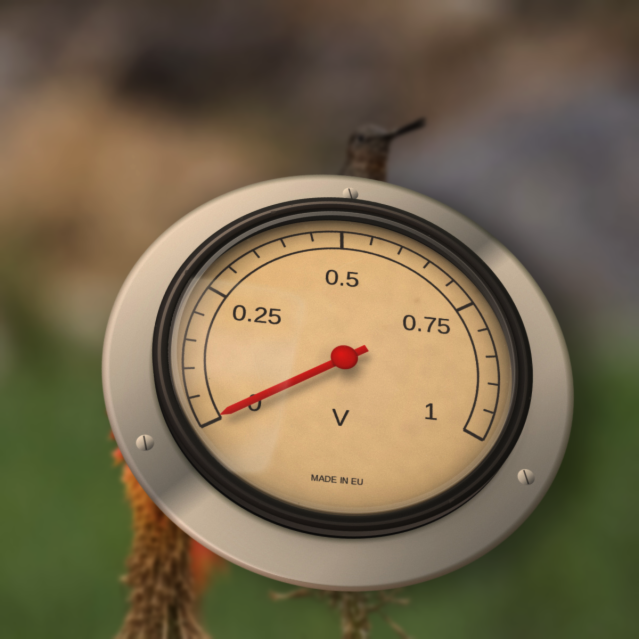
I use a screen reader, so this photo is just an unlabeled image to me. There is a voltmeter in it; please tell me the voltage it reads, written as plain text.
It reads 0 V
